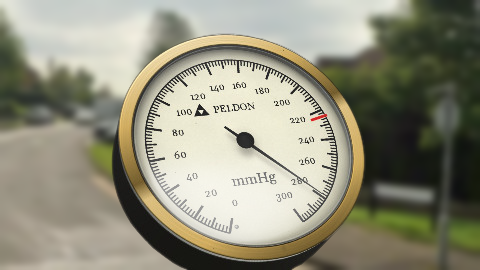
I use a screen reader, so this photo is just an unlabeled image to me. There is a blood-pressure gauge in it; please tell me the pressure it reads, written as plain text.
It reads 280 mmHg
